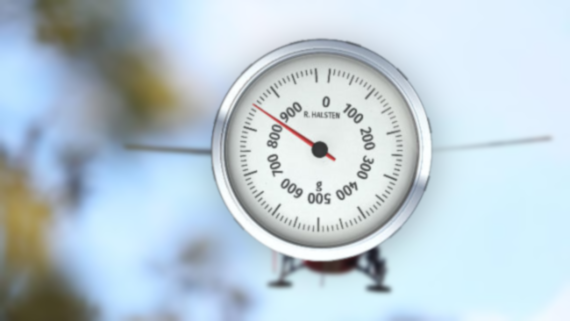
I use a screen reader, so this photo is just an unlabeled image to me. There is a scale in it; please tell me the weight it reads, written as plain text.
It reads 850 g
